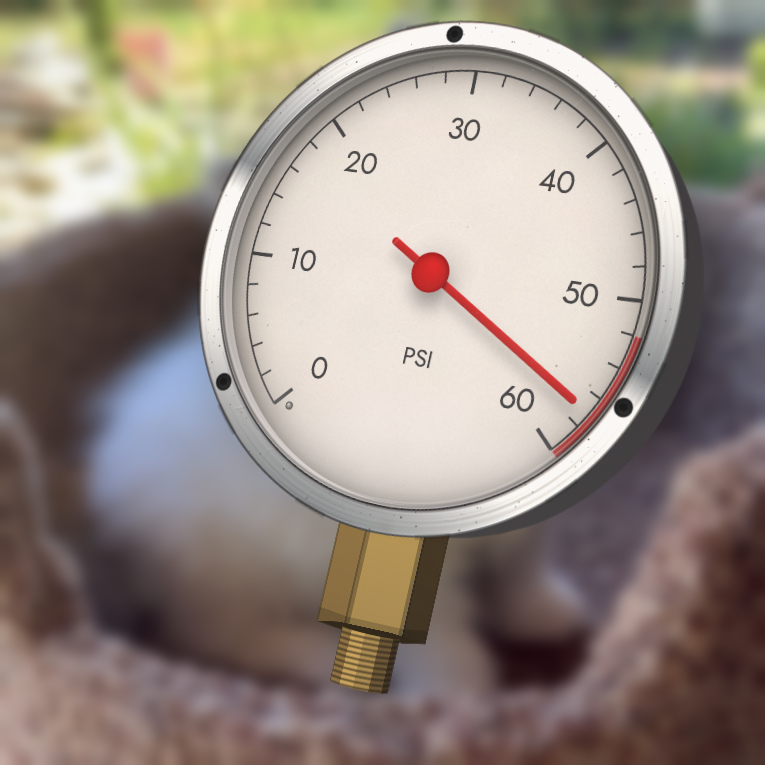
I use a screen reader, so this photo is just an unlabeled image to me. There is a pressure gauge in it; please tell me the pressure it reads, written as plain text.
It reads 57 psi
